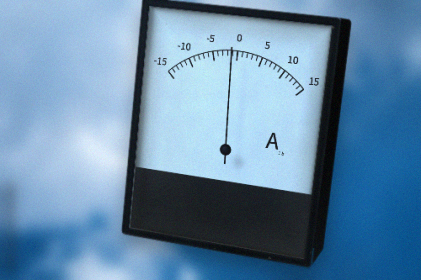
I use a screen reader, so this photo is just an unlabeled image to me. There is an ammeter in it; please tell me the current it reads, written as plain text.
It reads -1 A
